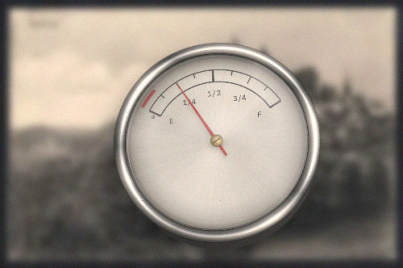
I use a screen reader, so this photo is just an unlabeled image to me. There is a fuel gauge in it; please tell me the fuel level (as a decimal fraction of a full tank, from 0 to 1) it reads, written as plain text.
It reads 0.25
